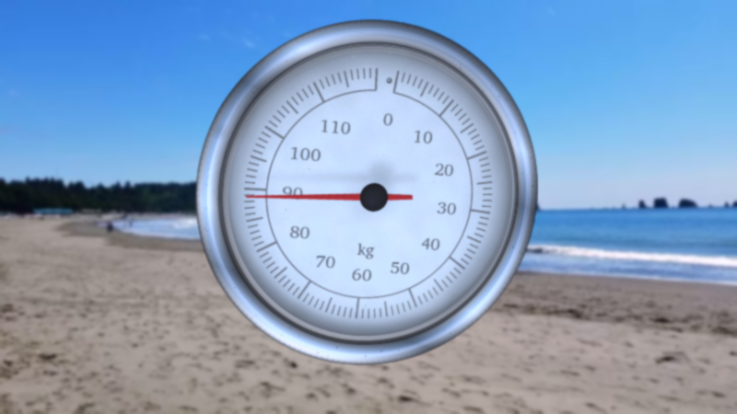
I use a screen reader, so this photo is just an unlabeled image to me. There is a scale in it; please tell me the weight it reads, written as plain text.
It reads 89 kg
